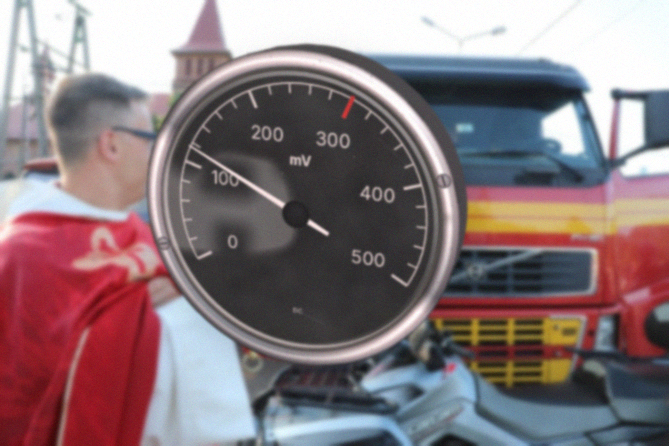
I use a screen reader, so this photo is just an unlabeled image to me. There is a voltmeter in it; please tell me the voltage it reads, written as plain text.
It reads 120 mV
